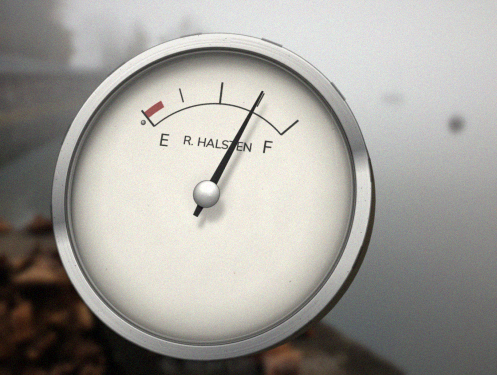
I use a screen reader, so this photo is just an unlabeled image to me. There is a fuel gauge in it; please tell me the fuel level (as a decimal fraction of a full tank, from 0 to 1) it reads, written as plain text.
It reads 0.75
